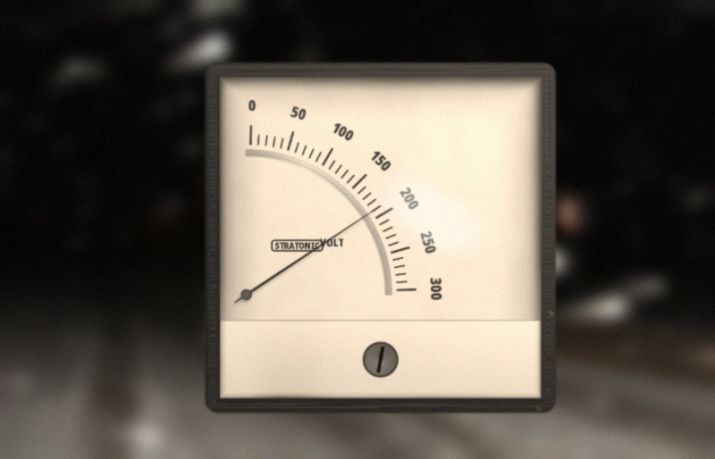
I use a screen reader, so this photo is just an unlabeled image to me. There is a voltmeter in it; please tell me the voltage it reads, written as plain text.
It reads 190 V
